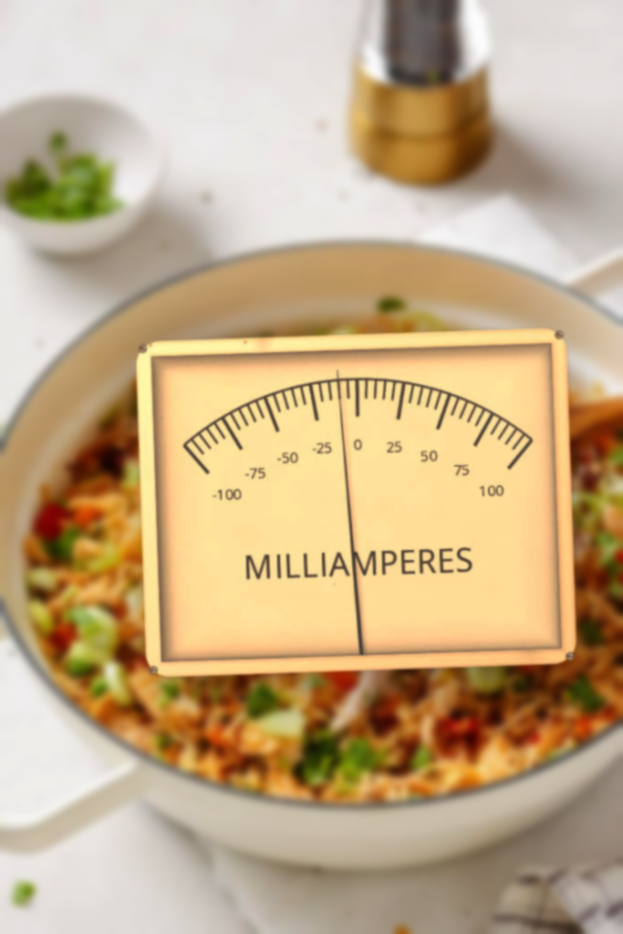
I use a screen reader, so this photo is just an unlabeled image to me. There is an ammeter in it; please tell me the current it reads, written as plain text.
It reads -10 mA
